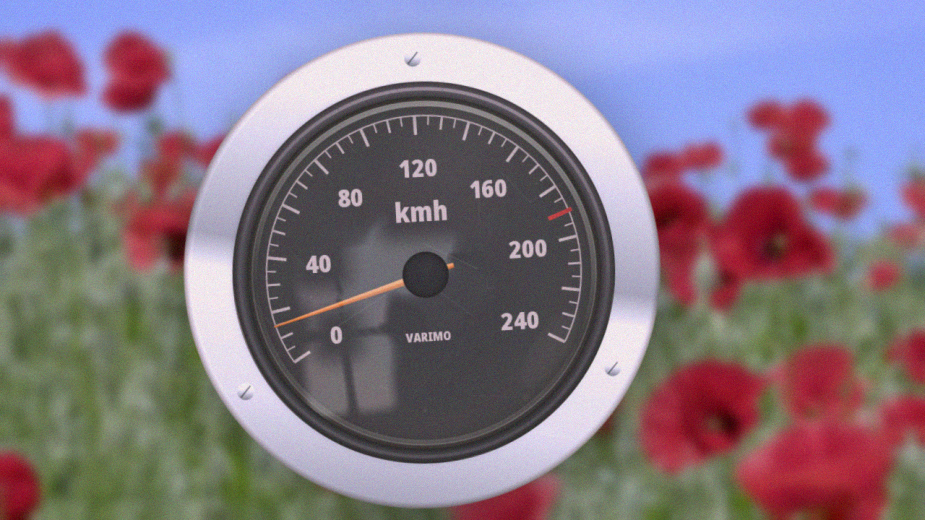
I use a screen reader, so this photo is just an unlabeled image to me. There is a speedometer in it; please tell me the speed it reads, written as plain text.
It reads 15 km/h
